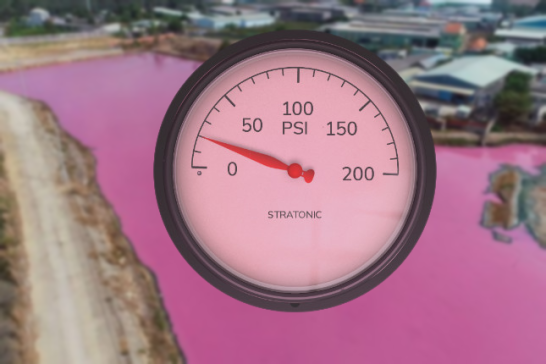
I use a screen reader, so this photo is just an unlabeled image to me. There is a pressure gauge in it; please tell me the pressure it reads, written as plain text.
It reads 20 psi
